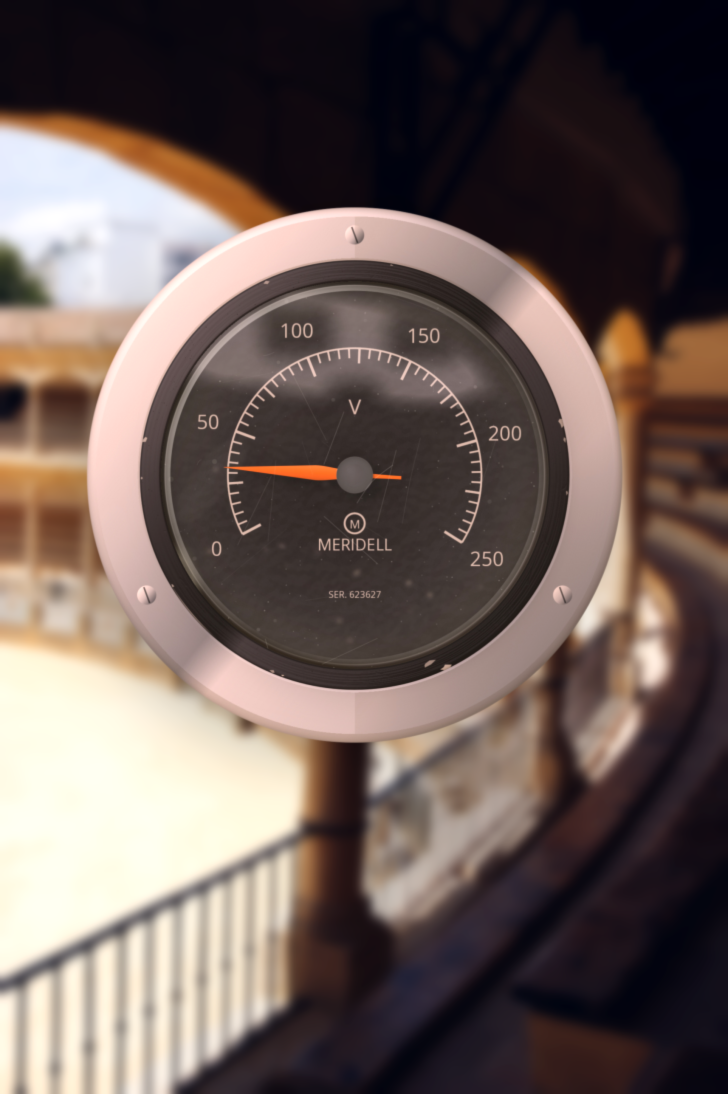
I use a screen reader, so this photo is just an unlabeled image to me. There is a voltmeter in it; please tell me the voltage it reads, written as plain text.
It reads 32.5 V
